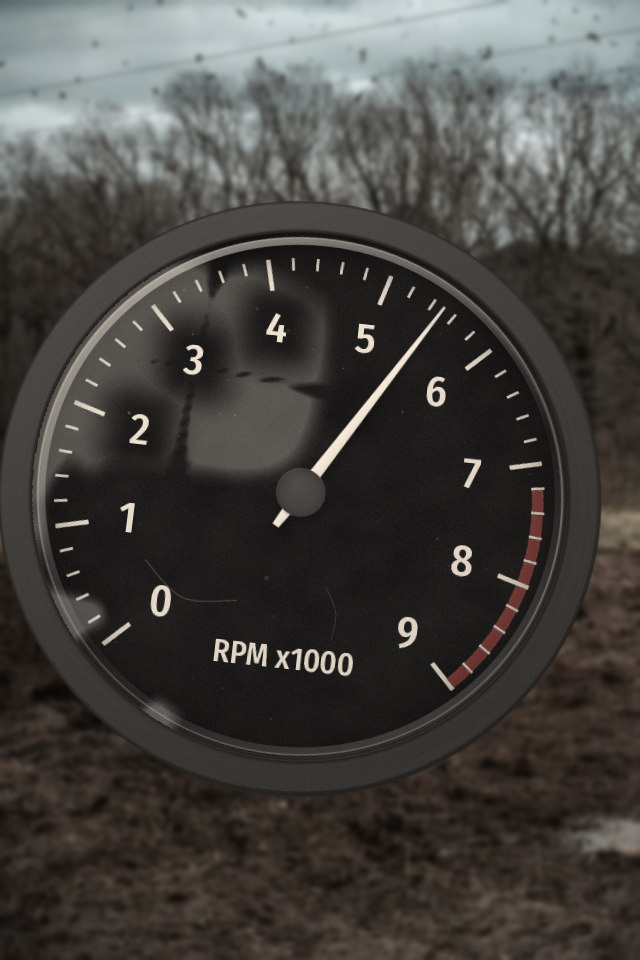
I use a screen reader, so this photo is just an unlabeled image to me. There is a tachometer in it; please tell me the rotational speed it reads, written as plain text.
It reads 5500 rpm
